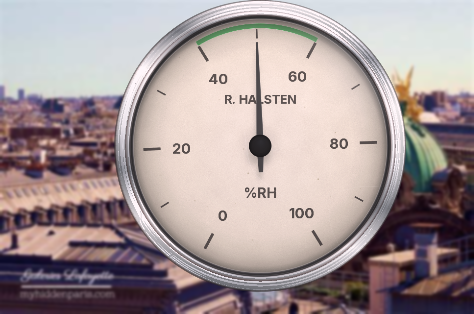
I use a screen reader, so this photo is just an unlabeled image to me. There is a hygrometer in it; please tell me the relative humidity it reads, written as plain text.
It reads 50 %
